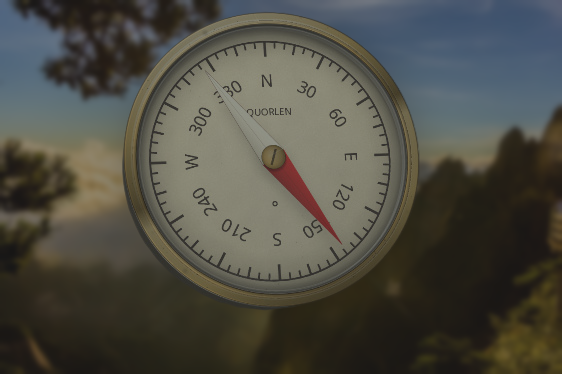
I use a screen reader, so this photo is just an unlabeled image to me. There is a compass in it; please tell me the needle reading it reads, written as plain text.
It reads 145 °
